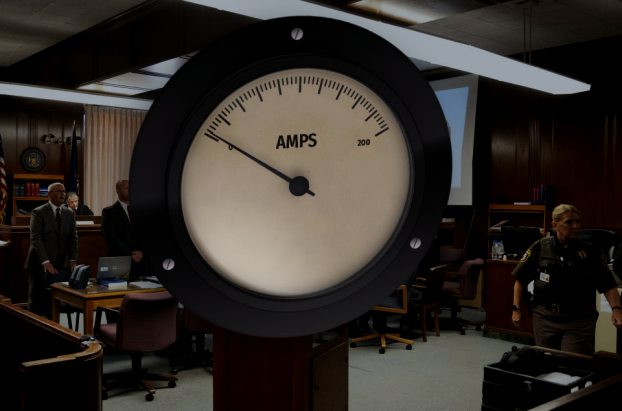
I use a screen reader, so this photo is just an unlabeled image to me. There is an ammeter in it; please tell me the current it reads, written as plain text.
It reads 4 A
